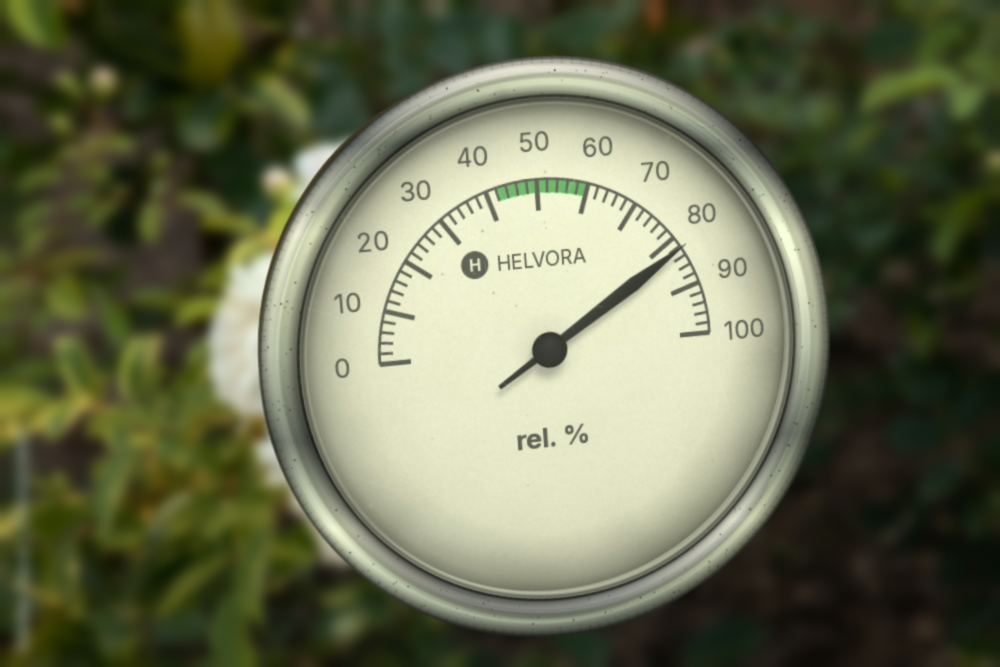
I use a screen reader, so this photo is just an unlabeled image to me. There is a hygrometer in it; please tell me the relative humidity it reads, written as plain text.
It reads 82 %
